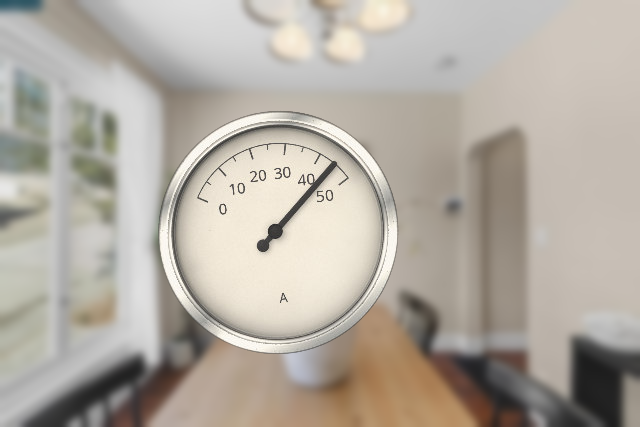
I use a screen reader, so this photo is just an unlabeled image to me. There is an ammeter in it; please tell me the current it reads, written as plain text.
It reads 45 A
